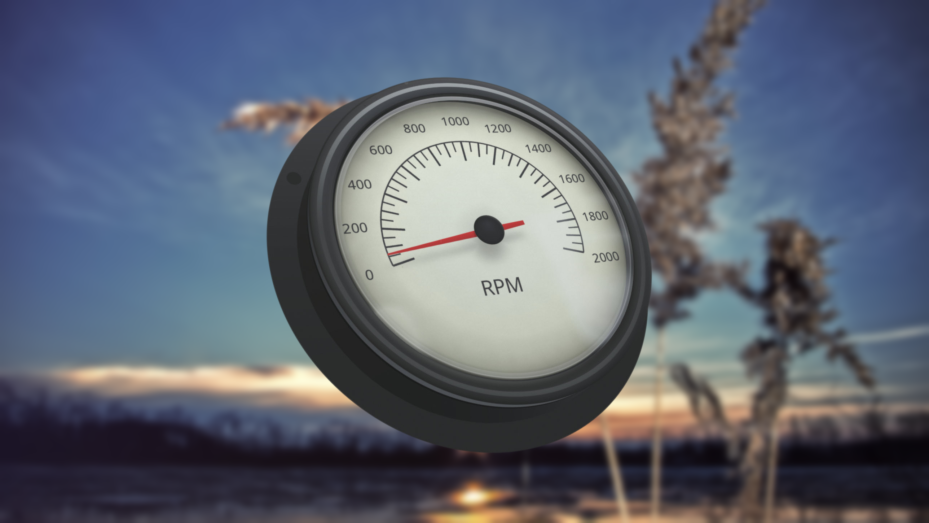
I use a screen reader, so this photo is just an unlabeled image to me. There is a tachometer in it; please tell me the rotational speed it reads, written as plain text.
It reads 50 rpm
